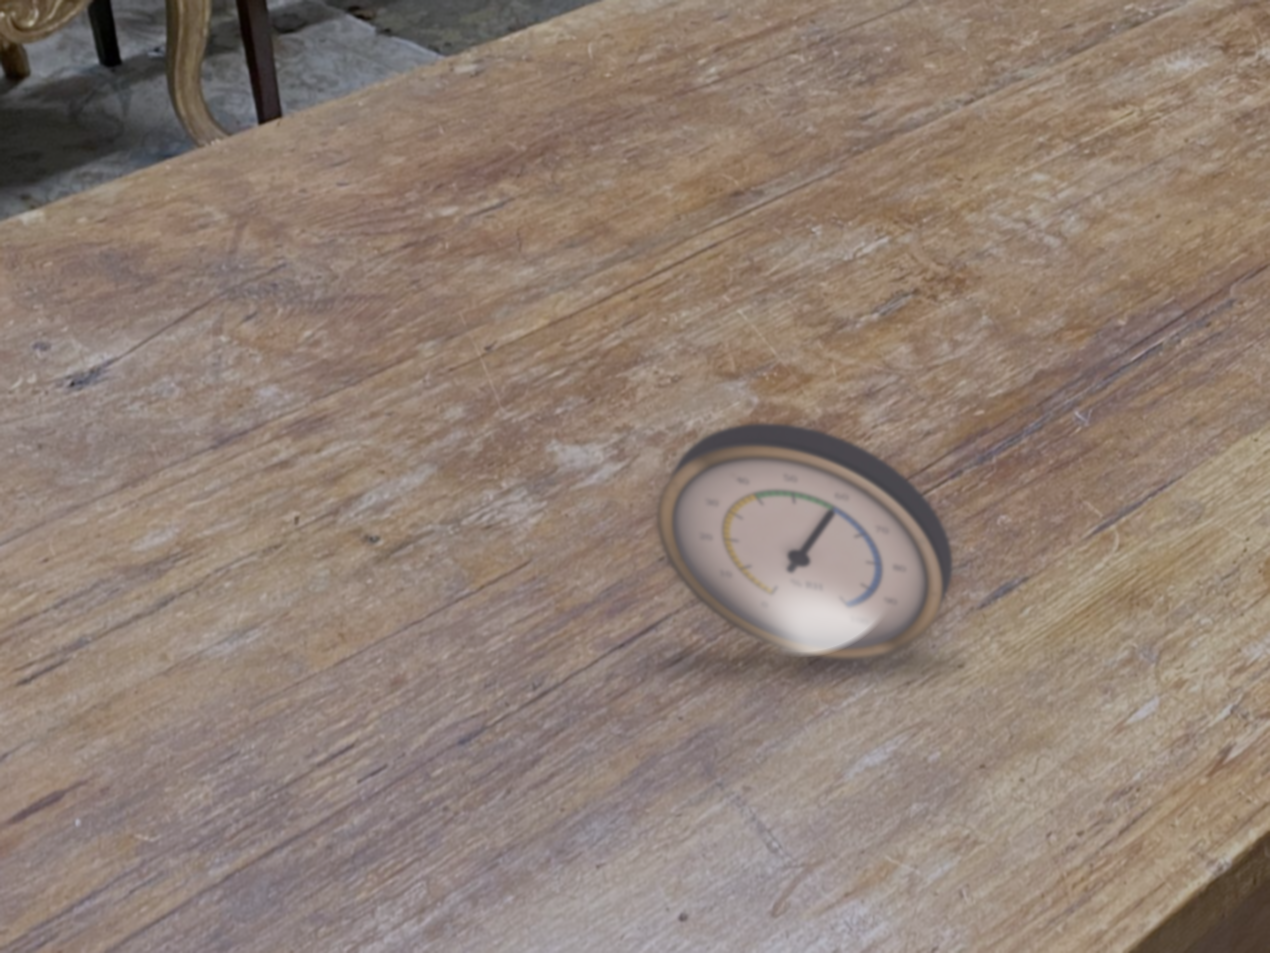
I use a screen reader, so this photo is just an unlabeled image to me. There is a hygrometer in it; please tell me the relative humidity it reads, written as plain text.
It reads 60 %
